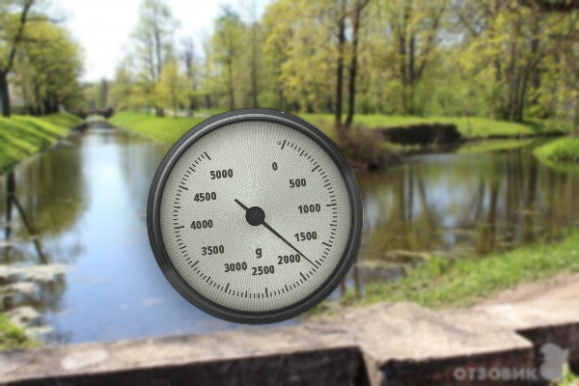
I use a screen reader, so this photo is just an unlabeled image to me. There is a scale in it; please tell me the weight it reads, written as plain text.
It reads 1800 g
